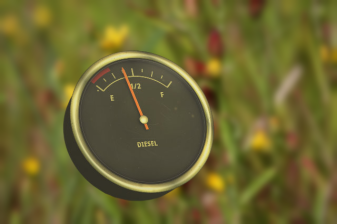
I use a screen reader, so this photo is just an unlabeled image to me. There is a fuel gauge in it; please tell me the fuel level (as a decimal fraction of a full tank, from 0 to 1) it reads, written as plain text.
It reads 0.375
